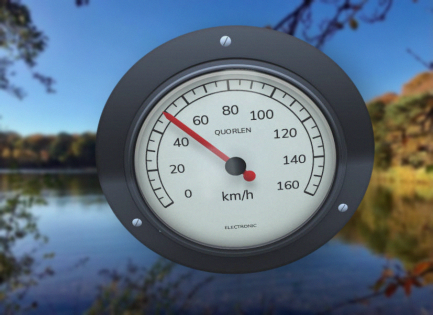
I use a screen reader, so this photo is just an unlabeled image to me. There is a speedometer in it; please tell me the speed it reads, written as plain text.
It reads 50 km/h
